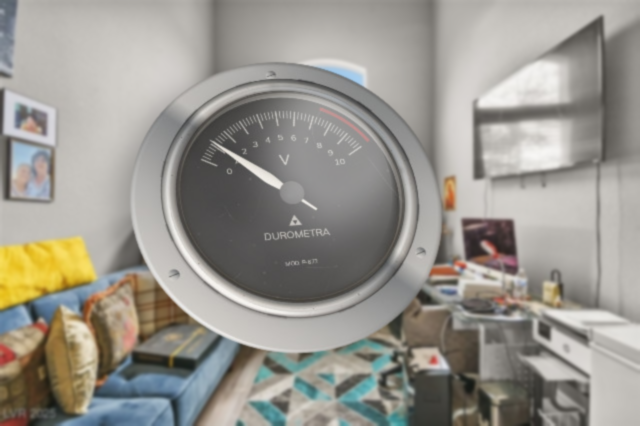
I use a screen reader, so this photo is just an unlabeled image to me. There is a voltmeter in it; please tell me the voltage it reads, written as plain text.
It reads 1 V
